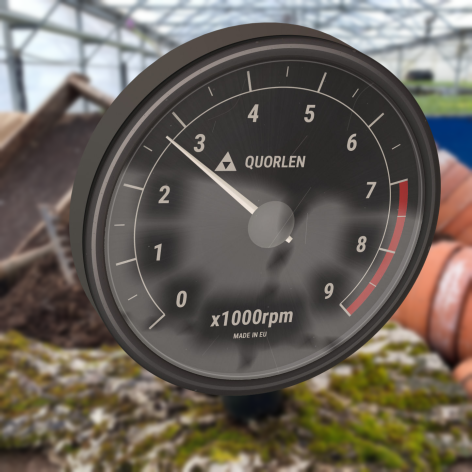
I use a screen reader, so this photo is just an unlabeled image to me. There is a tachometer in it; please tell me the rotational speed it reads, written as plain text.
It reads 2750 rpm
